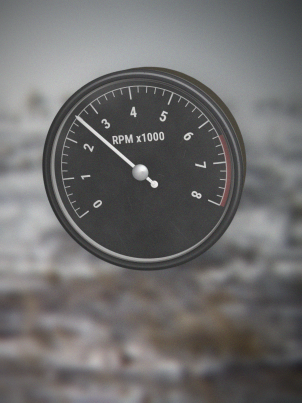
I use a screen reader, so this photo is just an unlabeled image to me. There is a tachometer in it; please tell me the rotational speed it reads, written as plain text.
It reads 2600 rpm
